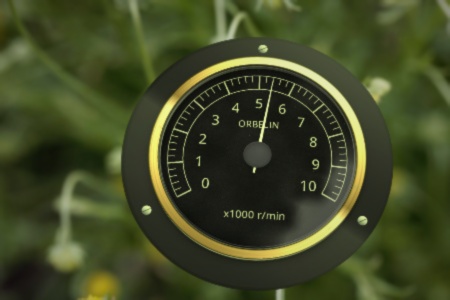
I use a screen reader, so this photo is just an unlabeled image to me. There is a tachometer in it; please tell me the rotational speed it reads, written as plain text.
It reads 5400 rpm
